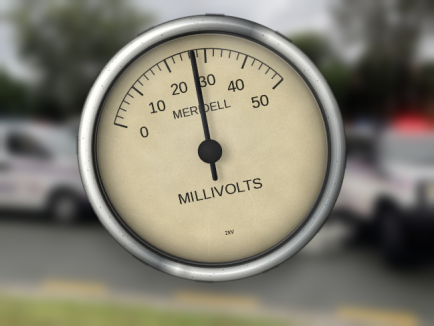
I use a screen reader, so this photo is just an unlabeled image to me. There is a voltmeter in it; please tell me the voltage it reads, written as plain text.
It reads 27 mV
